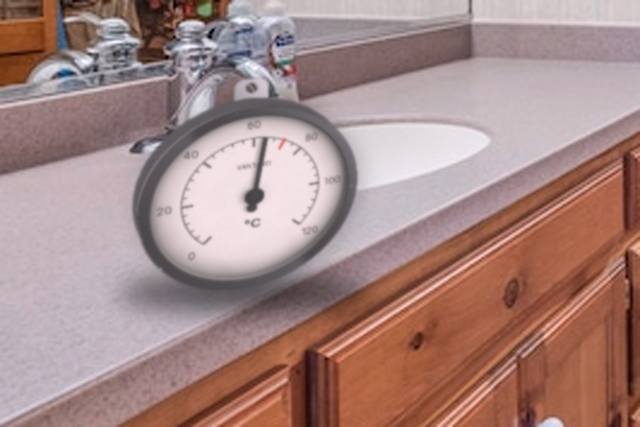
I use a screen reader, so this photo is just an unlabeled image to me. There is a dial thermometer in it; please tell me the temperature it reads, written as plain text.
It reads 64 °C
